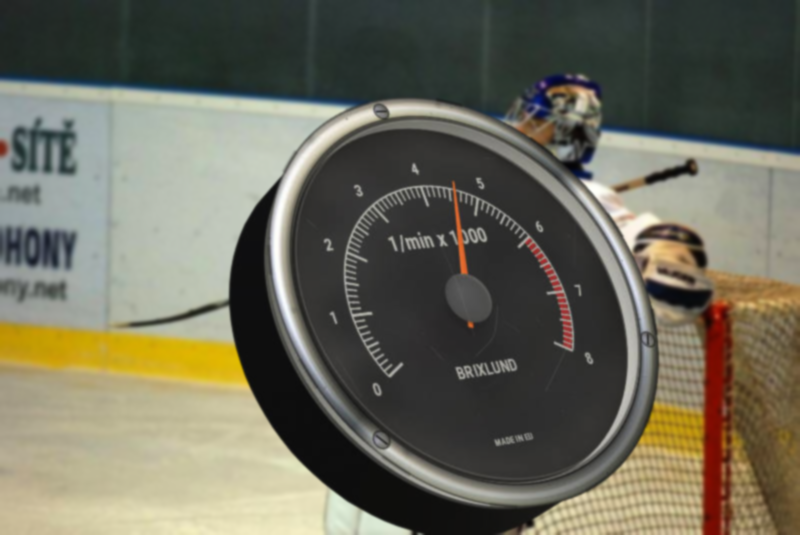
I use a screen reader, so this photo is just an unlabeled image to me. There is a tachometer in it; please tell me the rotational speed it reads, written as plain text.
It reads 4500 rpm
